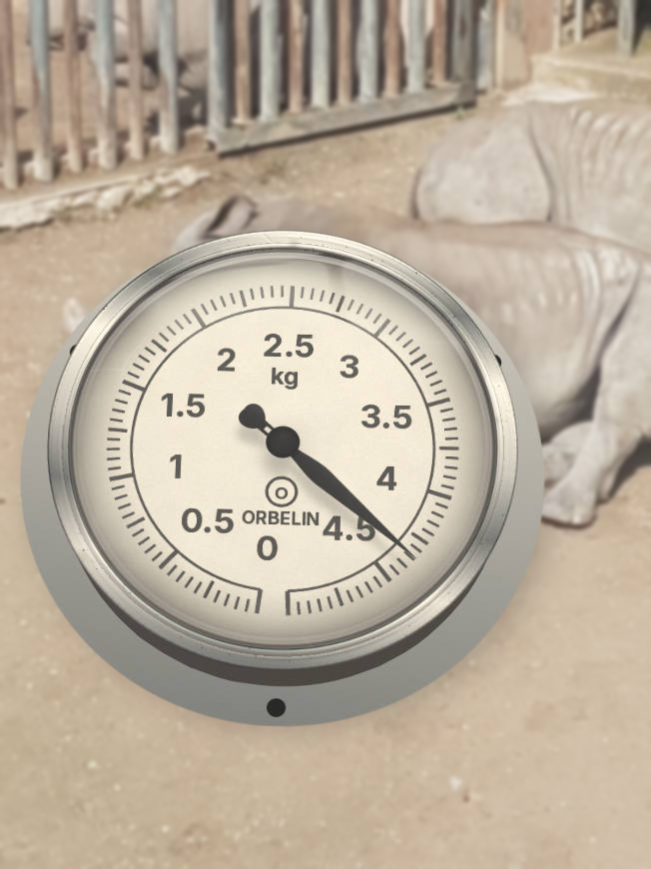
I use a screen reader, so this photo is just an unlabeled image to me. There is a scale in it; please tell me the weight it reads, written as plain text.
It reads 4.35 kg
